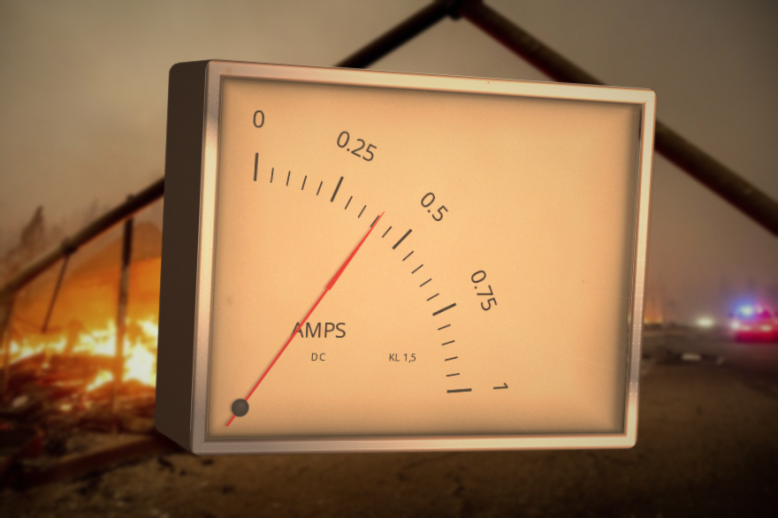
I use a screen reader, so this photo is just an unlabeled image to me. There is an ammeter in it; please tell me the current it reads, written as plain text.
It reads 0.4 A
